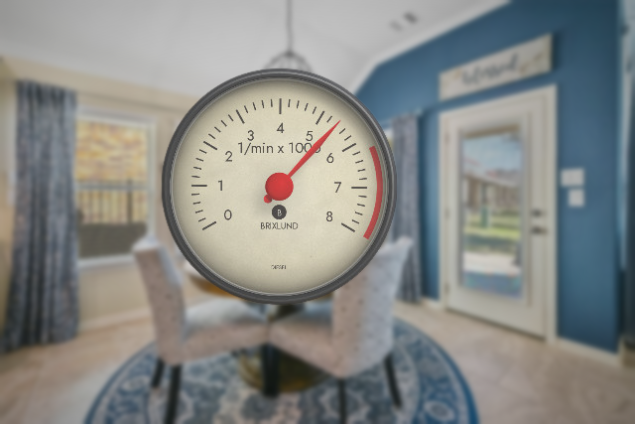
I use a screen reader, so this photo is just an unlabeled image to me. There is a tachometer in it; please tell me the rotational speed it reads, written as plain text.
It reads 5400 rpm
